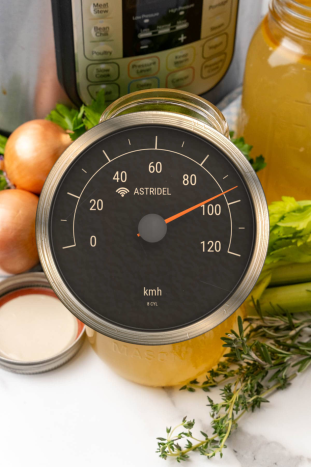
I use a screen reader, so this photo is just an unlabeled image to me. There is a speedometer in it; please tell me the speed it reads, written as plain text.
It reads 95 km/h
